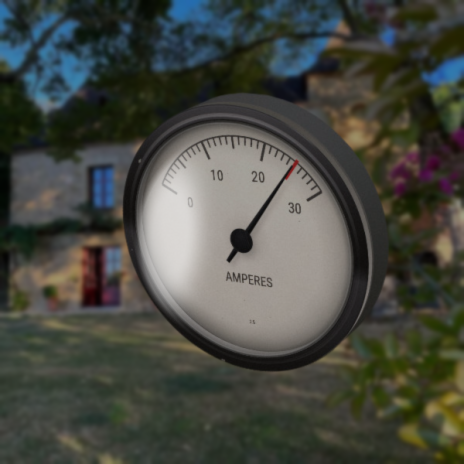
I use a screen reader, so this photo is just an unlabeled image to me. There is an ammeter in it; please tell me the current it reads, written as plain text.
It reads 25 A
